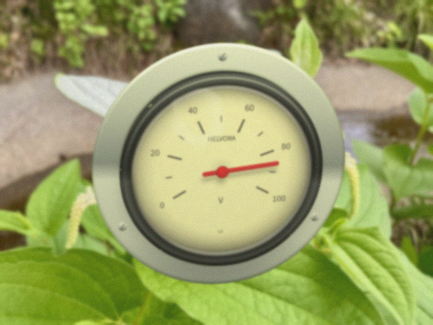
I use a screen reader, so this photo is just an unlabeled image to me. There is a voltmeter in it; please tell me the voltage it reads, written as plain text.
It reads 85 V
